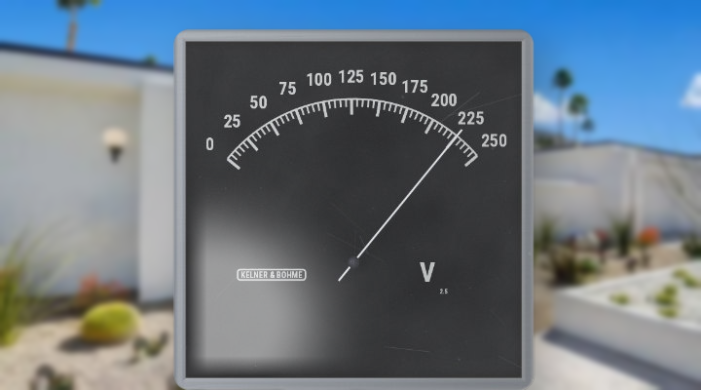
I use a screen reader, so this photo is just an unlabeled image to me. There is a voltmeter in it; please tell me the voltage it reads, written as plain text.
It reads 225 V
